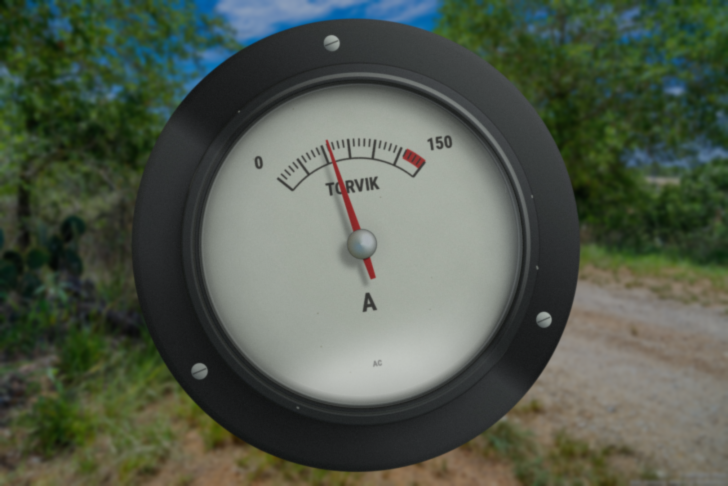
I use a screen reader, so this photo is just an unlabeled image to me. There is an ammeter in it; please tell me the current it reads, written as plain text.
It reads 55 A
